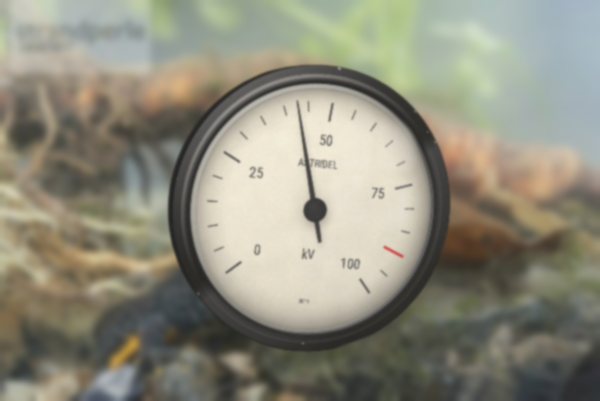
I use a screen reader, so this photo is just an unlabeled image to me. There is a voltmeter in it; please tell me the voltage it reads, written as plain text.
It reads 42.5 kV
